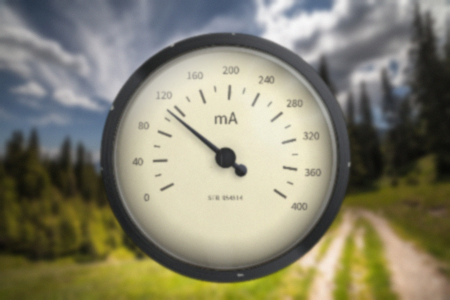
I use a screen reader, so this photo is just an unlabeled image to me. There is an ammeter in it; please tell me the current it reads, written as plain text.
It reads 110 mA
